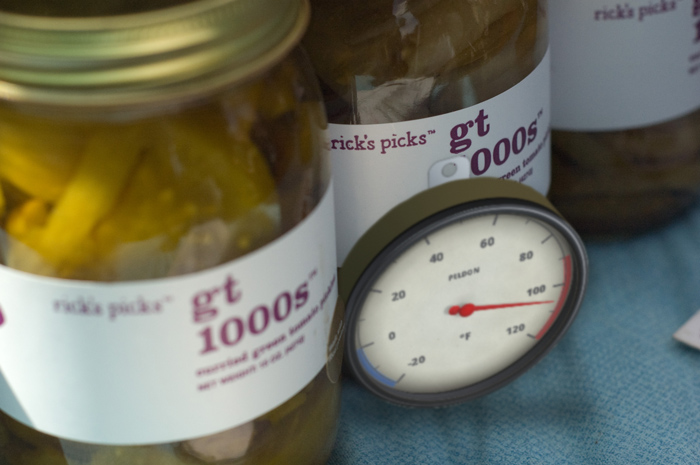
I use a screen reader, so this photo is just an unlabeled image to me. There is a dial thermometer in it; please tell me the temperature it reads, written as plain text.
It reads 105 °F
